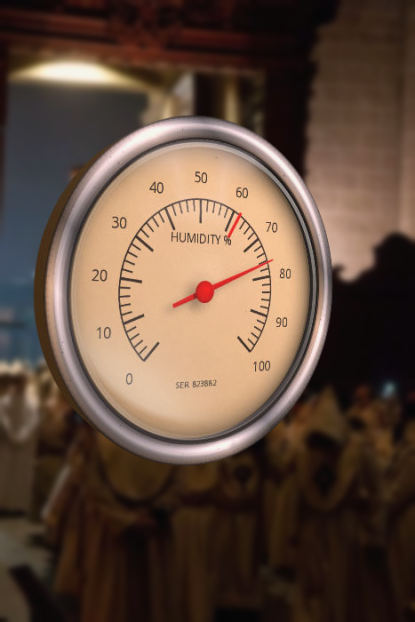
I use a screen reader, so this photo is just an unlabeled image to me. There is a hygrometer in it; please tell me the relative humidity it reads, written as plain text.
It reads 76 %
